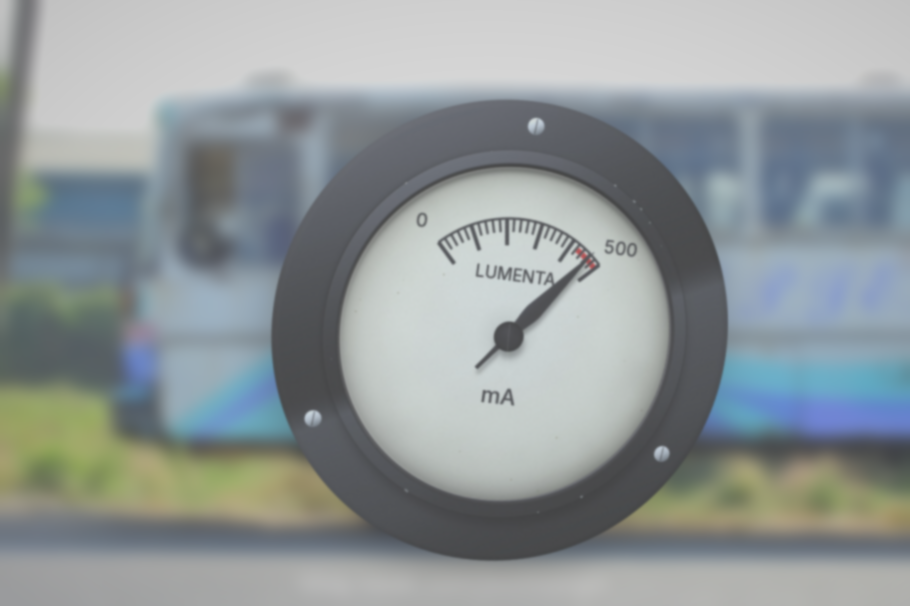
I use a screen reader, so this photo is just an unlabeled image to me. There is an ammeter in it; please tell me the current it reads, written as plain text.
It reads 460 mA
